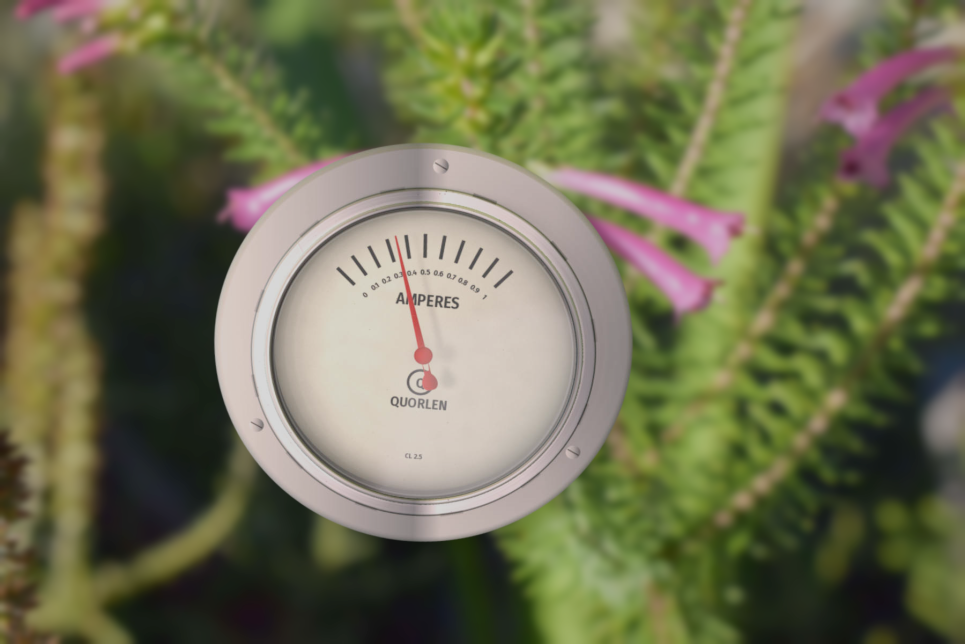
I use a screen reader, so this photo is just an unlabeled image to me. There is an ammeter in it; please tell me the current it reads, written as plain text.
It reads 0.35 A
